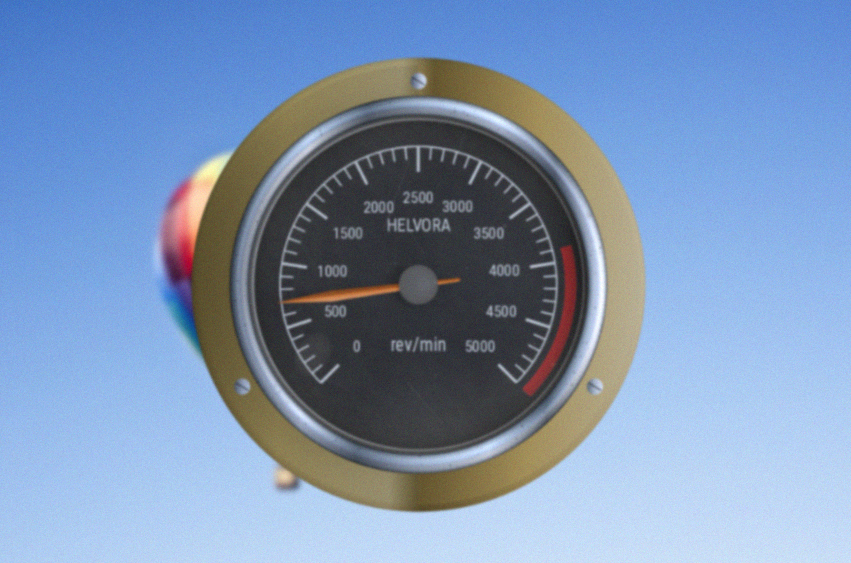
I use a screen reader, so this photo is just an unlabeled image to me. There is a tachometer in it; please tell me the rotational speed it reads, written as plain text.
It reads 700 rpm
